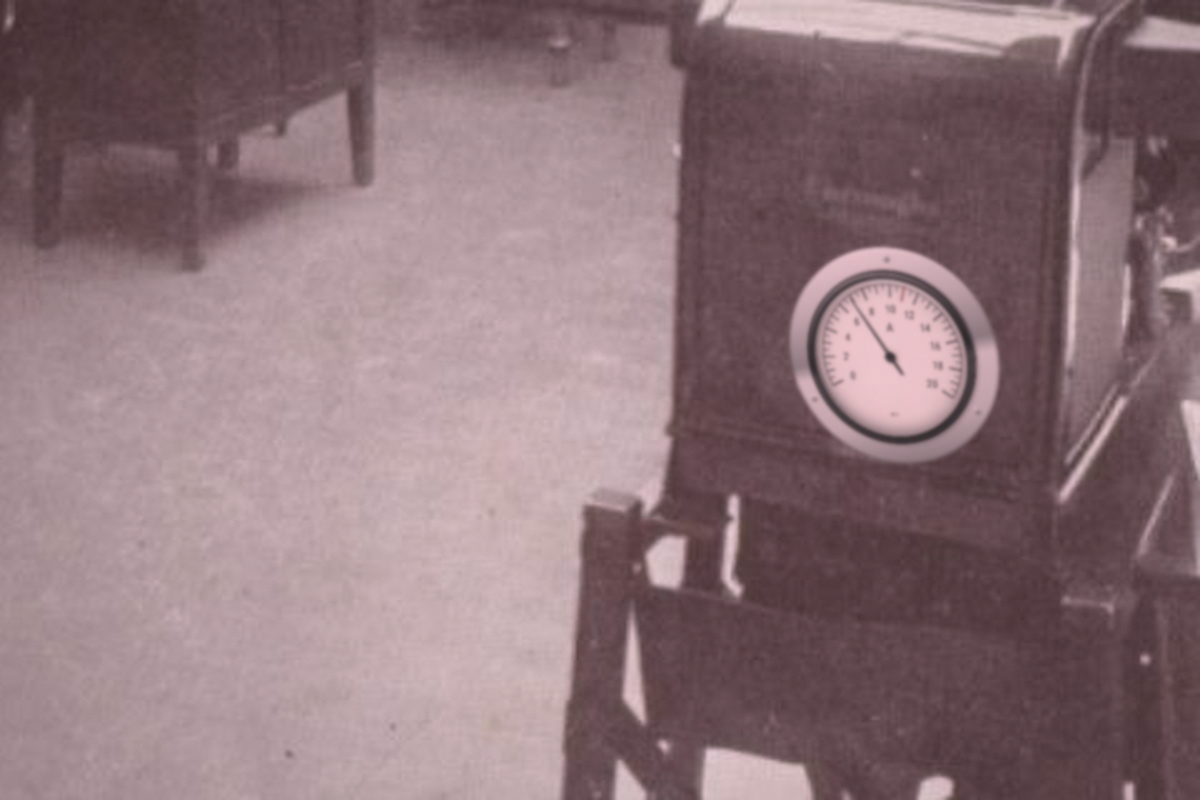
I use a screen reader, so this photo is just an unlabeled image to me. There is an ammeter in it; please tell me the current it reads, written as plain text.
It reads 7 A
